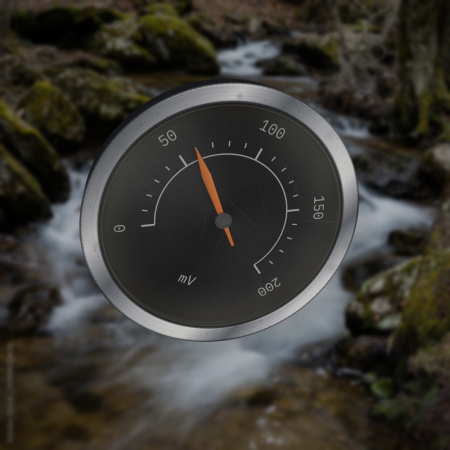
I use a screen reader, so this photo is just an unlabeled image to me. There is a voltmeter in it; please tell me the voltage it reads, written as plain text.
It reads 60 mV
